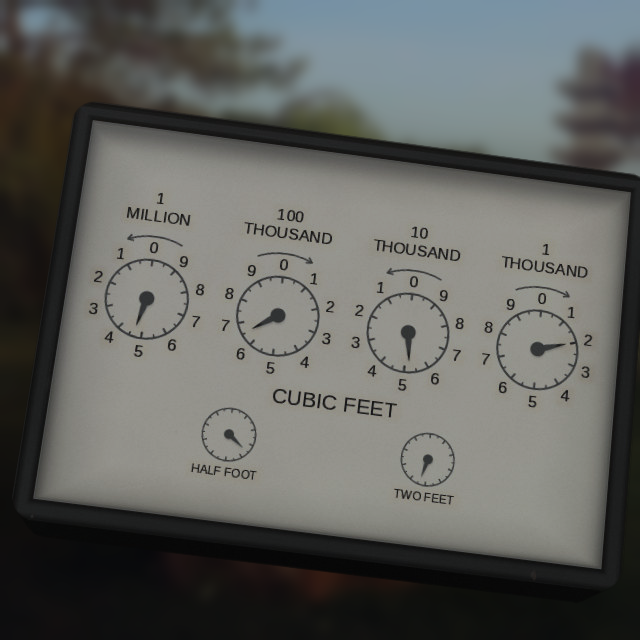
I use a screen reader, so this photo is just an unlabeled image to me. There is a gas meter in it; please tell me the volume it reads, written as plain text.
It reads 465200 ft³
